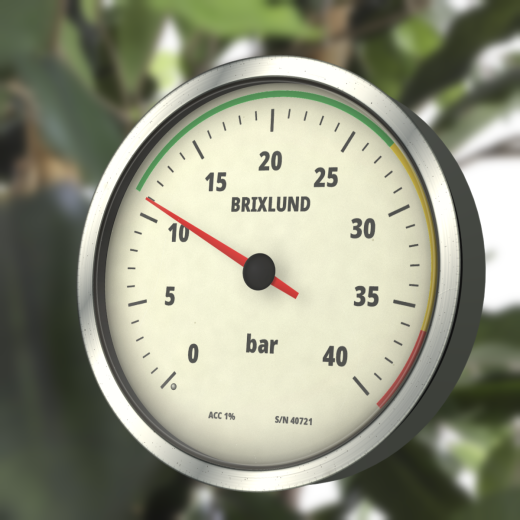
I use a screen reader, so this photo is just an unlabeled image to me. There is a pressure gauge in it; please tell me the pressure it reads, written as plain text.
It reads 11 bar
